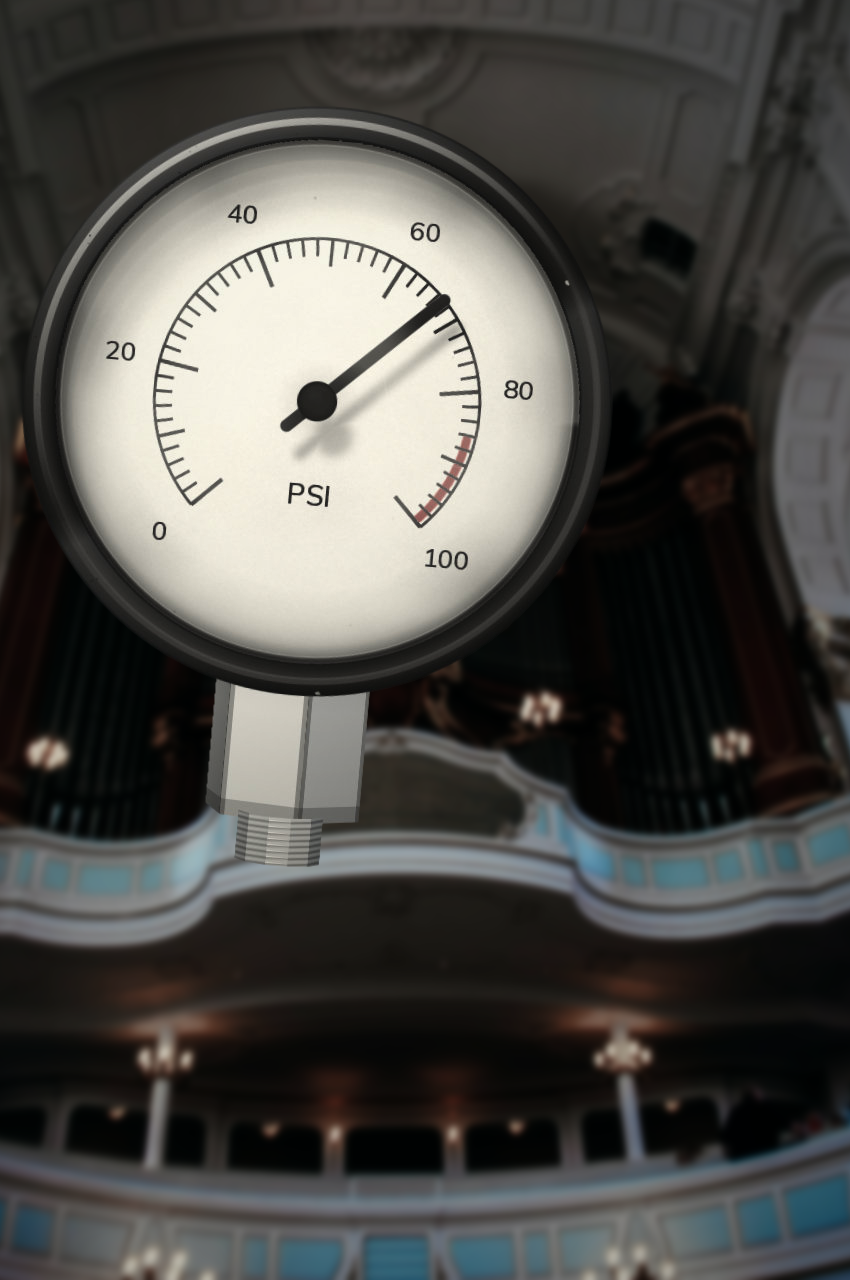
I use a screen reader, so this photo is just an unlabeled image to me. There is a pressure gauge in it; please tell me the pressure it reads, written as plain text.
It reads 67 psi
